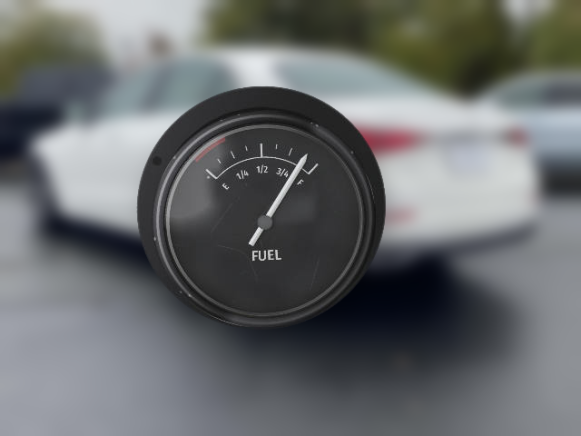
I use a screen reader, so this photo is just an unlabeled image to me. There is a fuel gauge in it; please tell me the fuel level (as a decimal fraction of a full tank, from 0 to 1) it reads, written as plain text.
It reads 0.875
